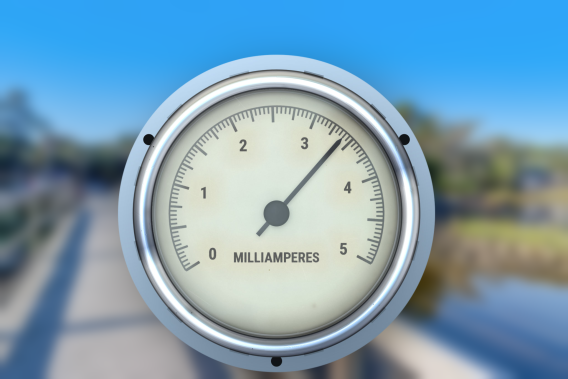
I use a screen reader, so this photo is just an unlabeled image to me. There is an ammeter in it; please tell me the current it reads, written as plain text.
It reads 3.4 mA
